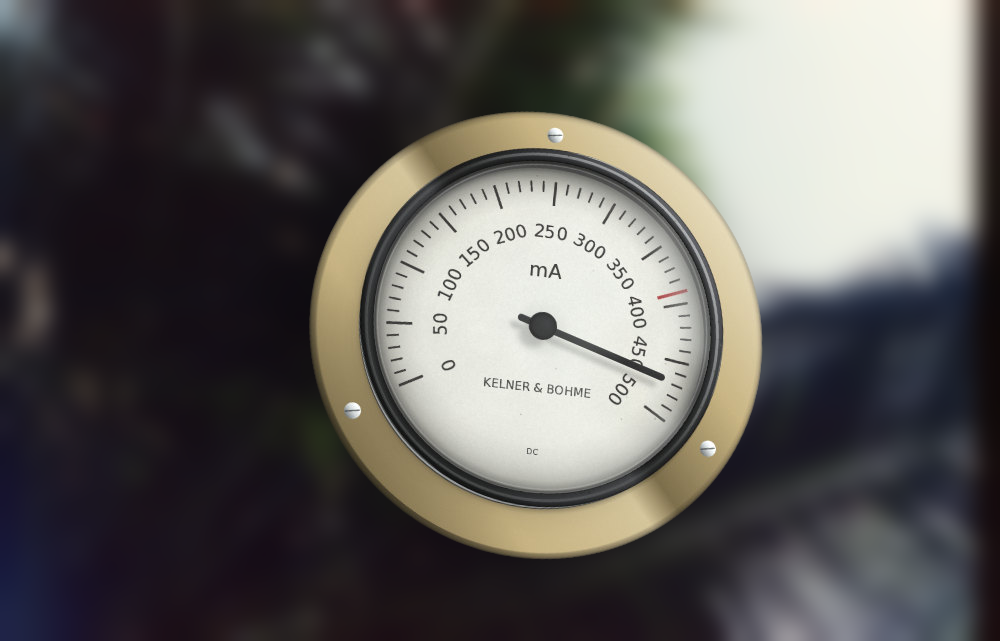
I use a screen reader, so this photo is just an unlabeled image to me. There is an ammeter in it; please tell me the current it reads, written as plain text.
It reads 470 mA
